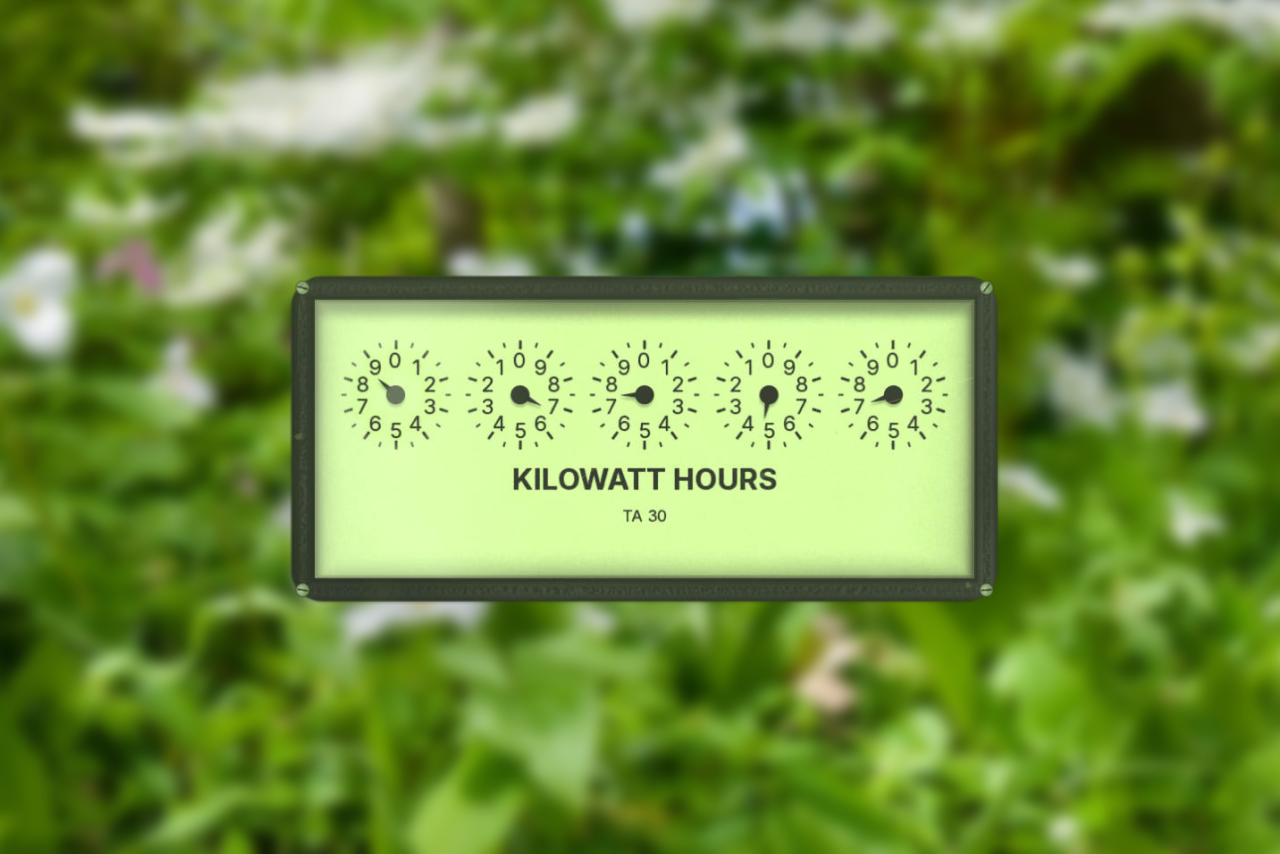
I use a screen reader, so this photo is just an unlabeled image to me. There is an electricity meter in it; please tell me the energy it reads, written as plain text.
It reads 86747 kWh
